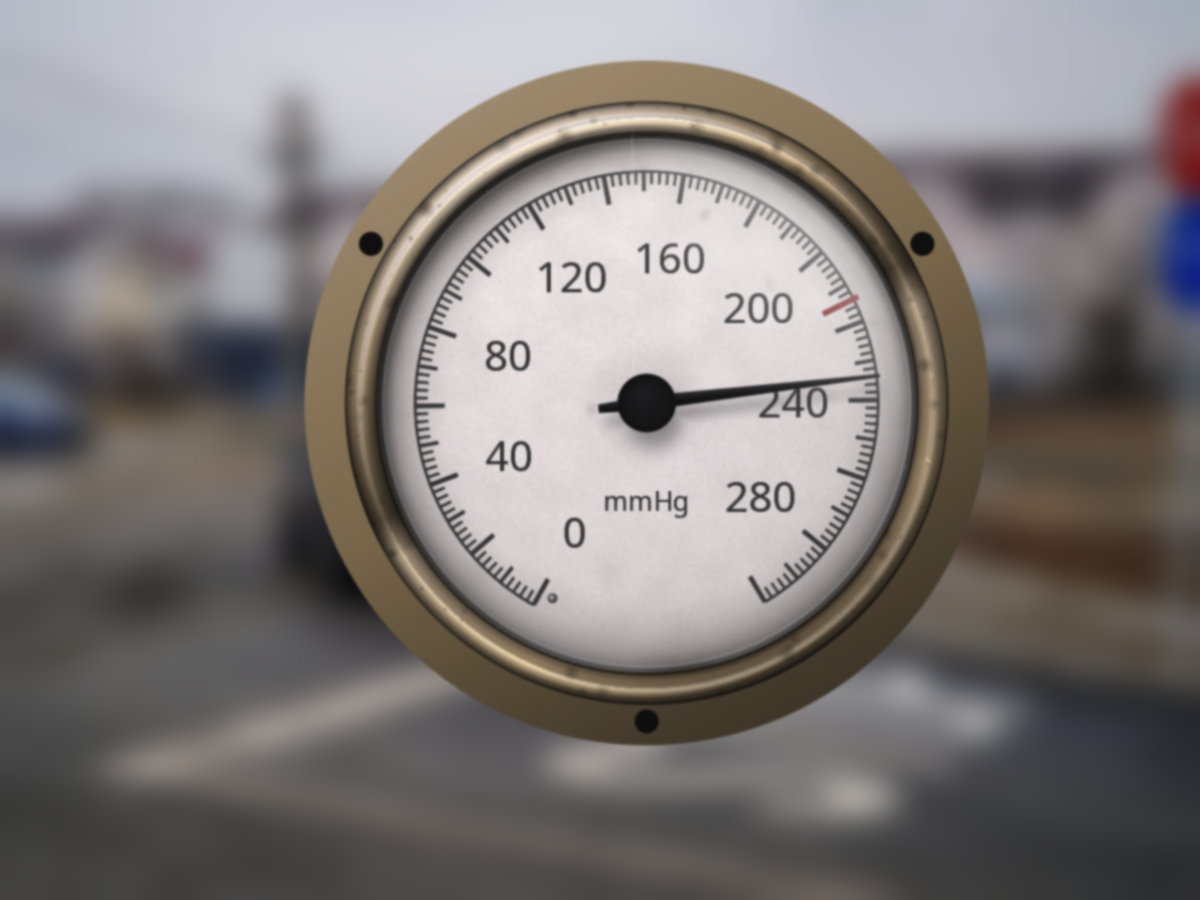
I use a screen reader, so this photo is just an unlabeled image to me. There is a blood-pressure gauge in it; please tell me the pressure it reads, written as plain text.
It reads 234 mmHg
